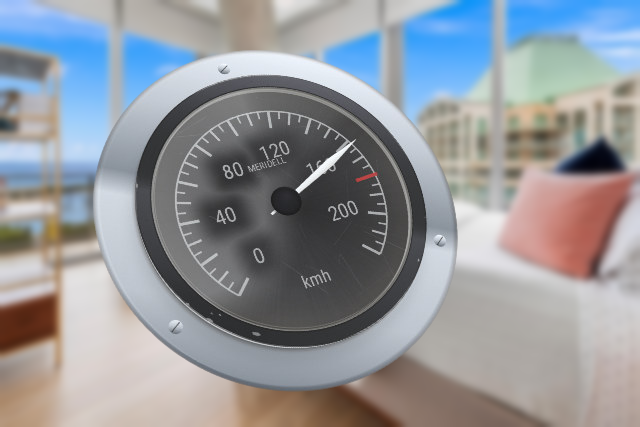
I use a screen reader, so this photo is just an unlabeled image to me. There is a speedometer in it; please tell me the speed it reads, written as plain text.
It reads 162.5 km/h
